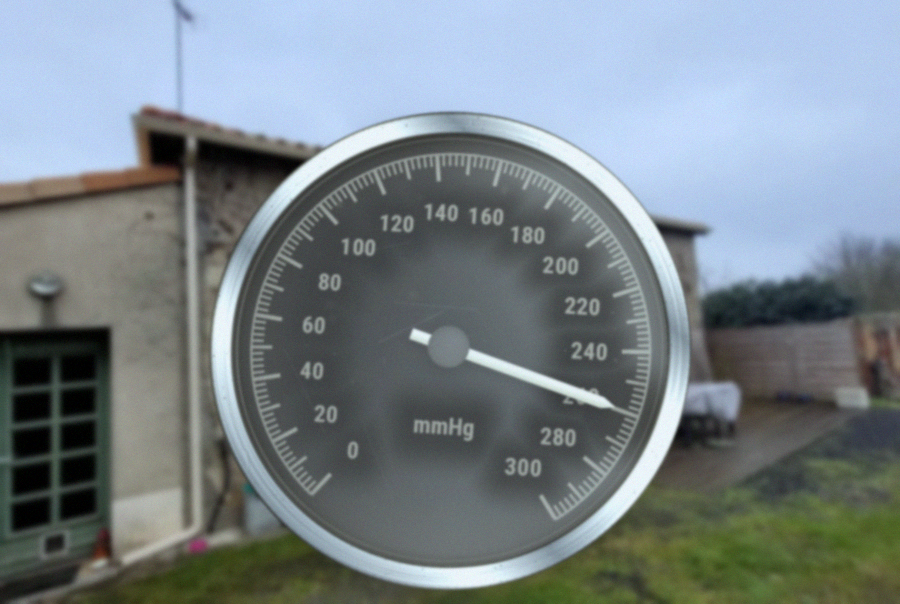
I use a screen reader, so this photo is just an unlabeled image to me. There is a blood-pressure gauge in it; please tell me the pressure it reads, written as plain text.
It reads 260 mmHg
